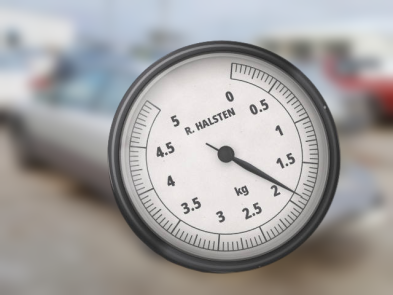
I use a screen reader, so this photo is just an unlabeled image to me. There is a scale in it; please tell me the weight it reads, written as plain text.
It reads 1.9 kg
